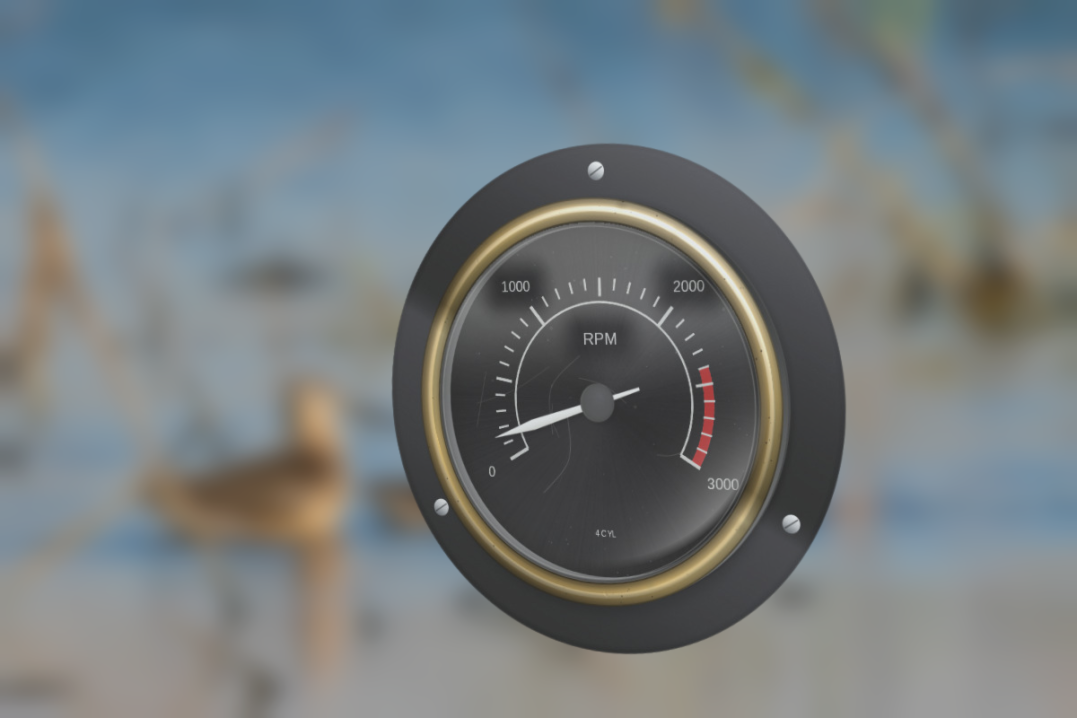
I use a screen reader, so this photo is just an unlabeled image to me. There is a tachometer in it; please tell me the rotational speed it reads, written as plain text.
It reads 150 rpm
